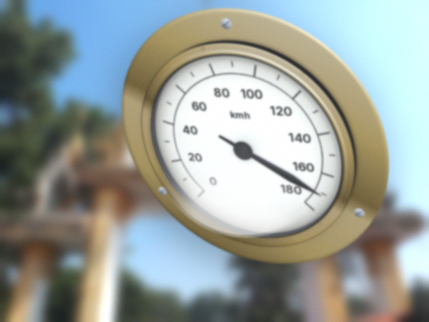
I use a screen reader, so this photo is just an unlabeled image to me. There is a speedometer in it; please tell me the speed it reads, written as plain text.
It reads 170 km/h
